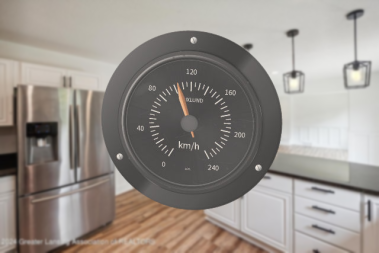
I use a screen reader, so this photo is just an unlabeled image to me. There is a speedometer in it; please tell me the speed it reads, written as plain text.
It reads 105 km/h
